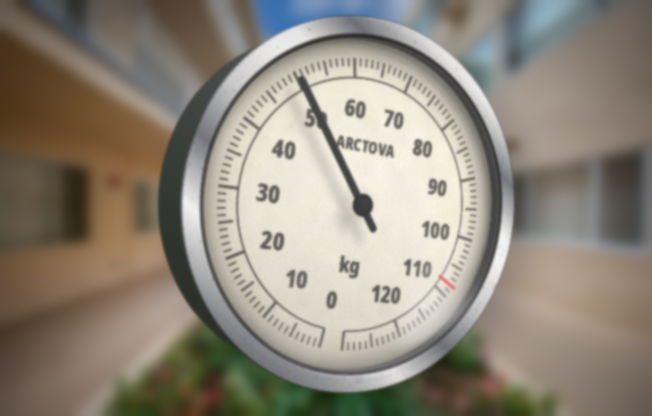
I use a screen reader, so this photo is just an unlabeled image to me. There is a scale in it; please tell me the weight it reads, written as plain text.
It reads 50 kg
